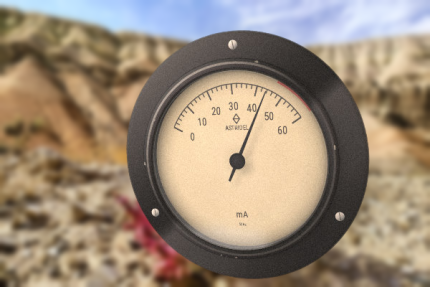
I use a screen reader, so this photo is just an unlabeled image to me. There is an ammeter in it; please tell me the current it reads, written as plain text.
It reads 44 mA
